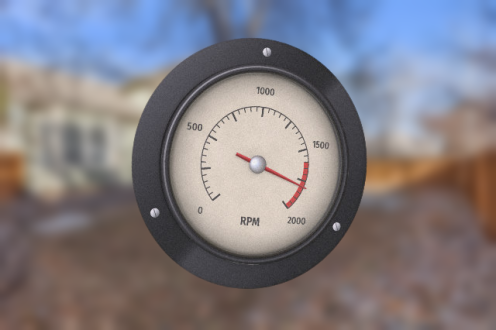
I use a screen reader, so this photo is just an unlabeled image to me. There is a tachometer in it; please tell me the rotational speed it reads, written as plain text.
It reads 1800 rpm
